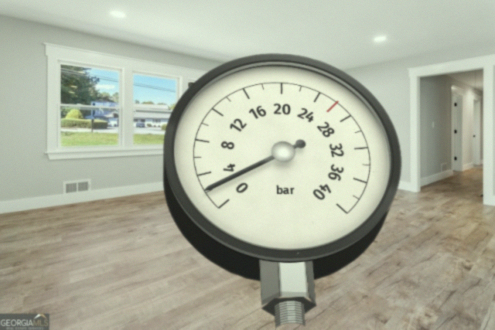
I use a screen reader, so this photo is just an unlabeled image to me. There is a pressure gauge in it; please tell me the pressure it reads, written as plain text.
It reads 2 bar
